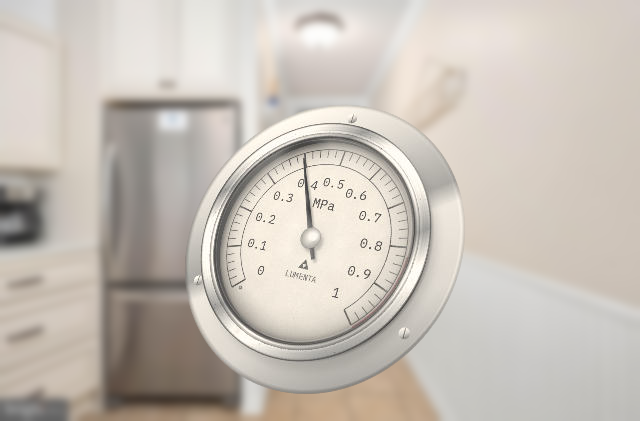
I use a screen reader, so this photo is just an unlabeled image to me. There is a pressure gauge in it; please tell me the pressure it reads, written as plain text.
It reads 0.4 MPa
